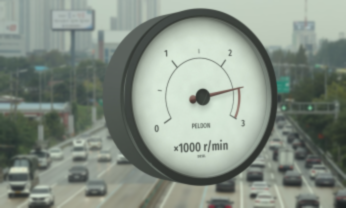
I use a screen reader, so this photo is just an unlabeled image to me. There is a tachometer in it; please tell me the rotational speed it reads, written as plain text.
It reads 2500 rpm
